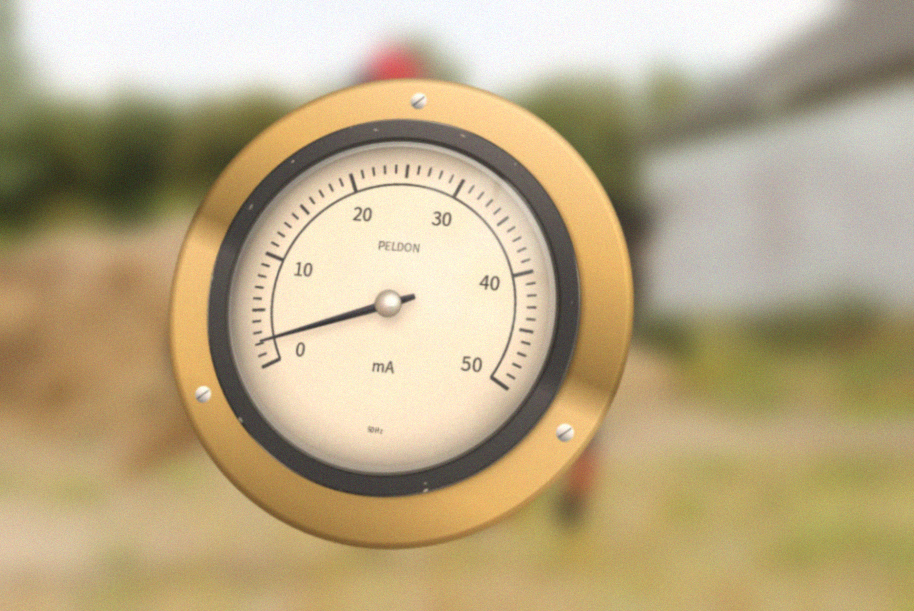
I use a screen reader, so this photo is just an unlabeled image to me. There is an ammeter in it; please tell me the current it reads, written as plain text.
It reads 2 mA
